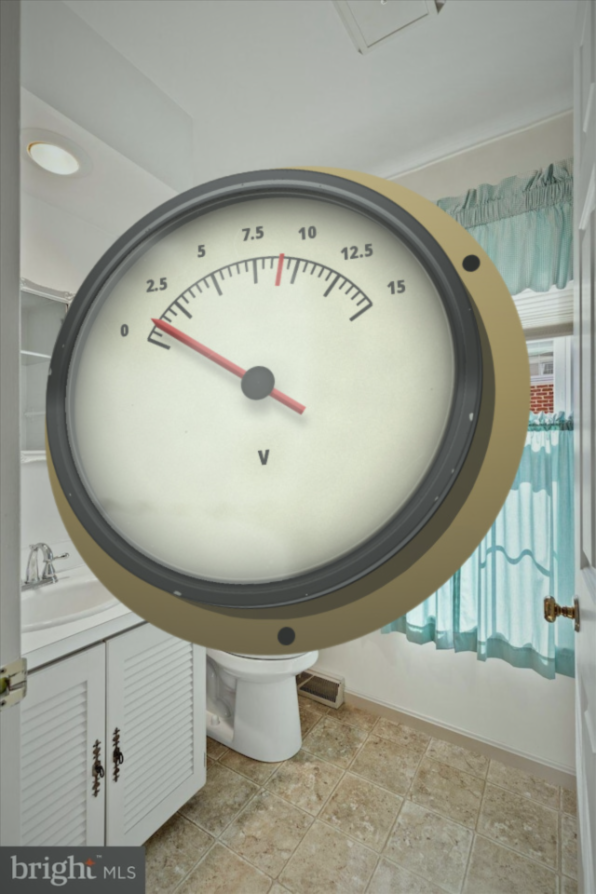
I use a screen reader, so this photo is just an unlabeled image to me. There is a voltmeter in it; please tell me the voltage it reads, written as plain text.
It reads 1 V
